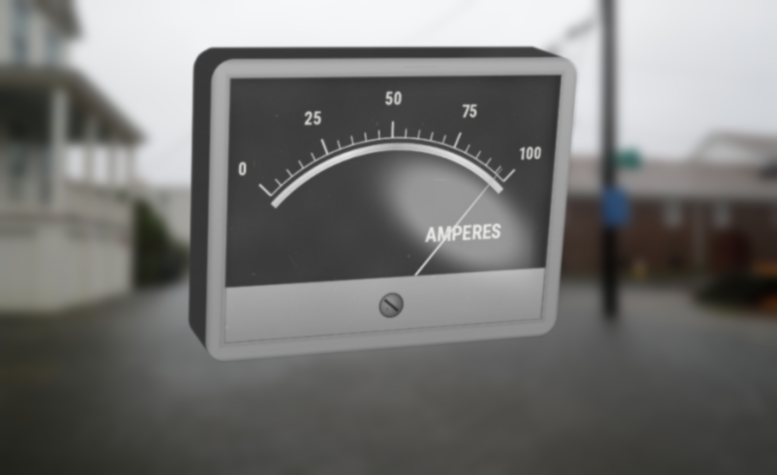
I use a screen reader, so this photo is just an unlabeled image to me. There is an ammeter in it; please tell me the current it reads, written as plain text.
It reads 95 A
